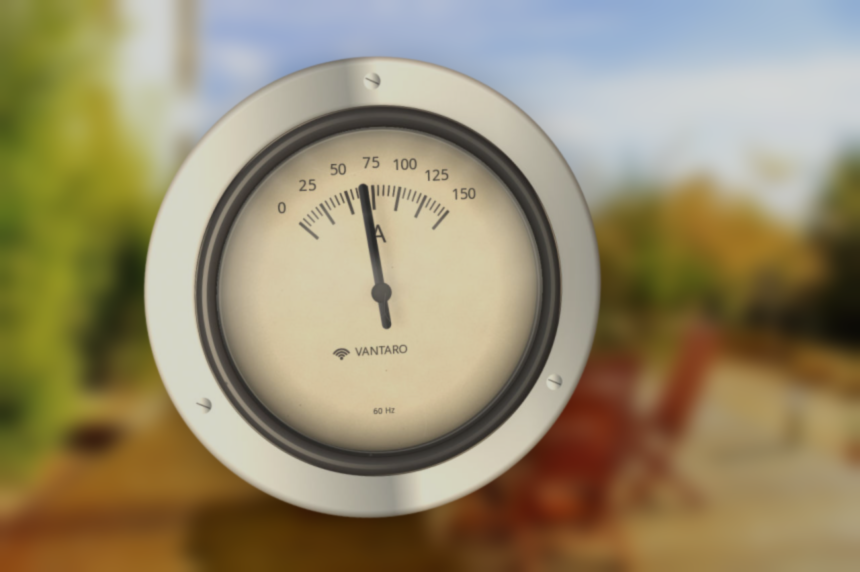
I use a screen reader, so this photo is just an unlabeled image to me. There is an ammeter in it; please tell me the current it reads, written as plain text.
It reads 65 A
